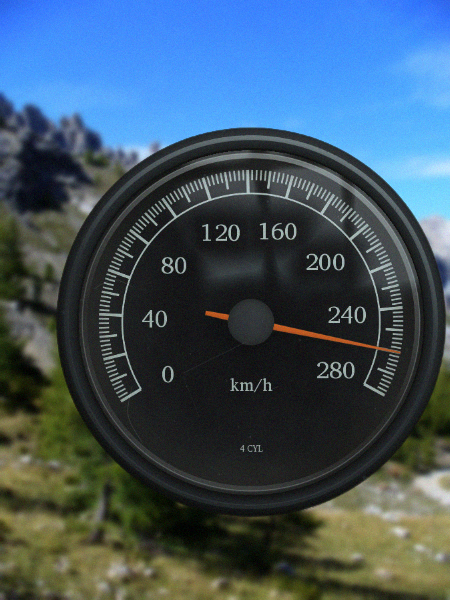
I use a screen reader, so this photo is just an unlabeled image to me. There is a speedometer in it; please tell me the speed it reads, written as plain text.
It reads 260 km/h
